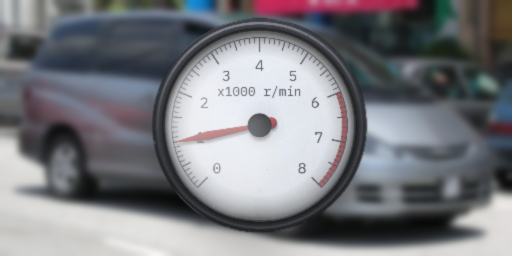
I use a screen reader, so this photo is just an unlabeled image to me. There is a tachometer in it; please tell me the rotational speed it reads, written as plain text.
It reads 1000 rpm
